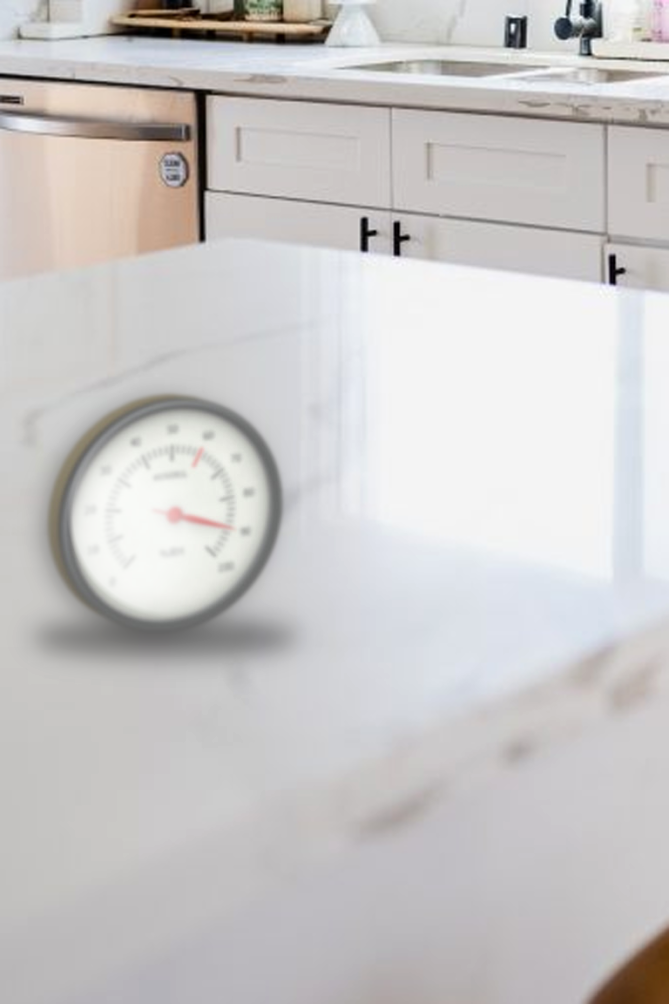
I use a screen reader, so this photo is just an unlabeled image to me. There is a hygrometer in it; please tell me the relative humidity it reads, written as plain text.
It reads 90 %
